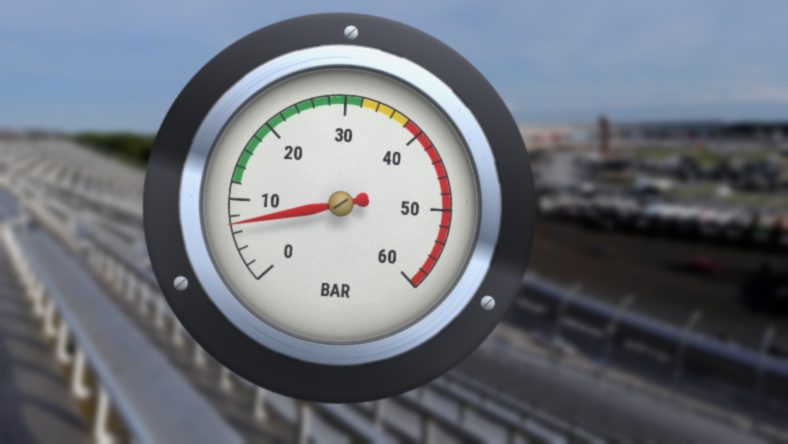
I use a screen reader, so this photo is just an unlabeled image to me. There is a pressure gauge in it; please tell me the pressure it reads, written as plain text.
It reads 7 bar
